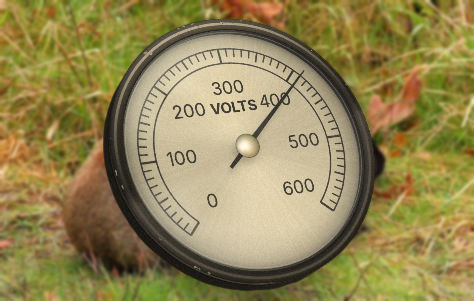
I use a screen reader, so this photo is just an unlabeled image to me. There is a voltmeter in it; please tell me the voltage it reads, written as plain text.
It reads 410 V
